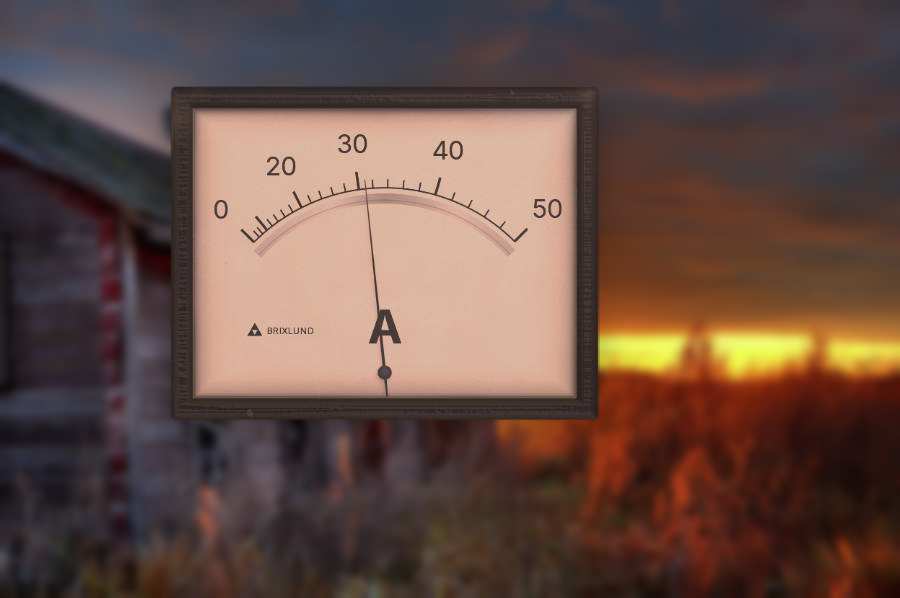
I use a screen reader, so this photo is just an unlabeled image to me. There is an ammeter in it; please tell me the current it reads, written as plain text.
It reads 31 A
